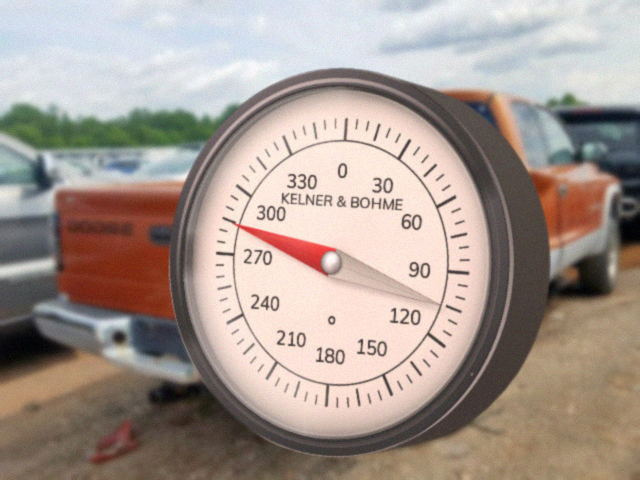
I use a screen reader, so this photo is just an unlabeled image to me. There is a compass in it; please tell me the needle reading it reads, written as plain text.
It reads 285 °
